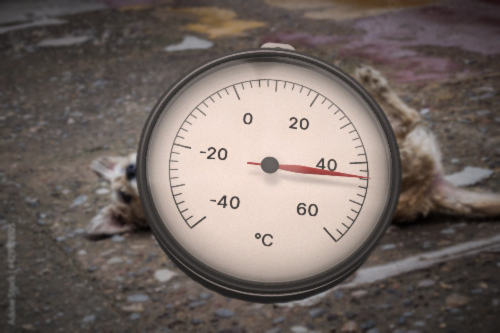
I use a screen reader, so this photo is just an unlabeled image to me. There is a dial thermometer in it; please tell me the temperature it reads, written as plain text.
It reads 44 °C
